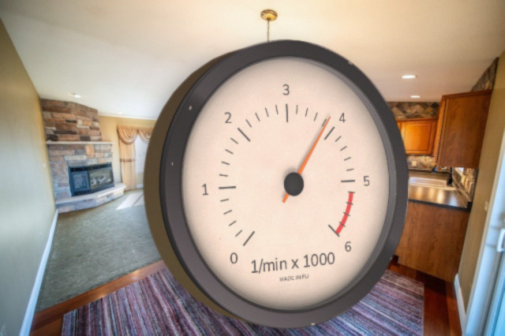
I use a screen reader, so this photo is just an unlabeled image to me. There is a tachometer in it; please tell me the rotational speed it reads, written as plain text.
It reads 3800 rpm
